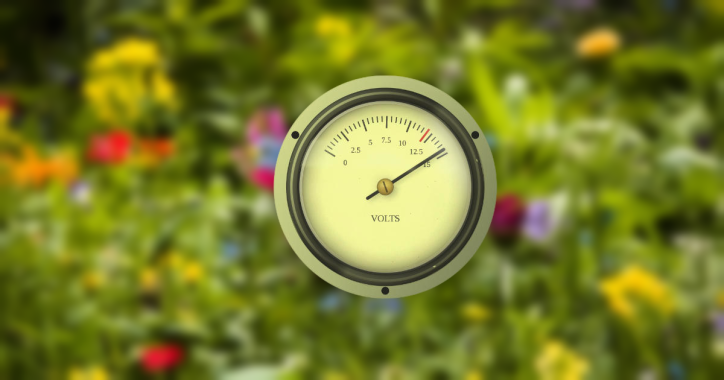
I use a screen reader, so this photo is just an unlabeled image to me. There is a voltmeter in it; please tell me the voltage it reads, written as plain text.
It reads 14.5 V
